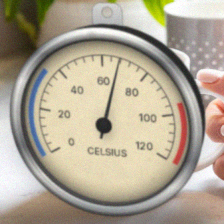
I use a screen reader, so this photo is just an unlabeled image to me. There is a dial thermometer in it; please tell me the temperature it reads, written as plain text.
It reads 68 °C
